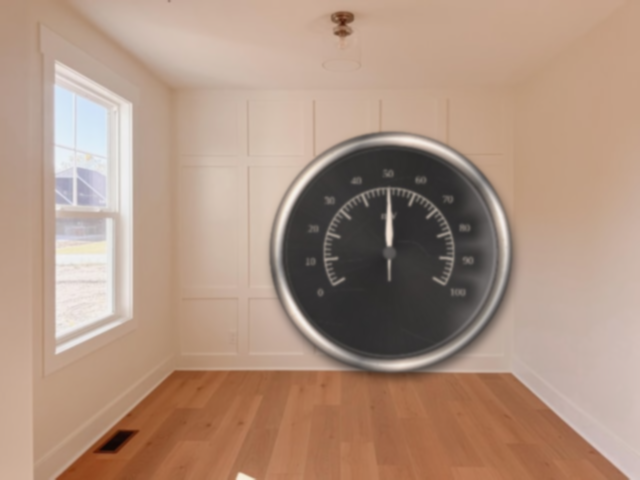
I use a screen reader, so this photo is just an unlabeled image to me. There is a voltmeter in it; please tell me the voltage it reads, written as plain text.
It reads 50 mV
